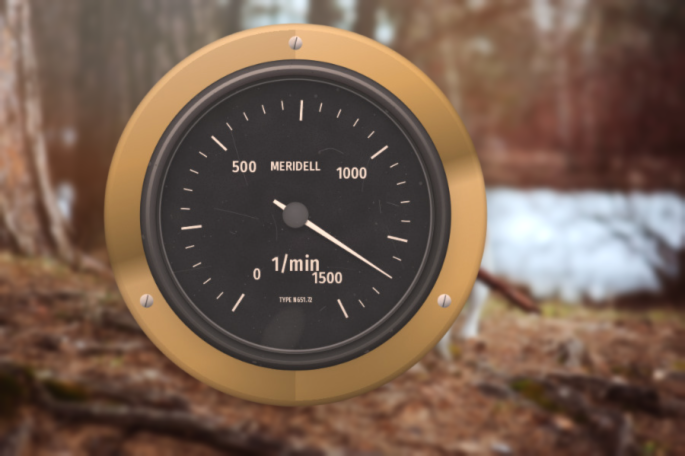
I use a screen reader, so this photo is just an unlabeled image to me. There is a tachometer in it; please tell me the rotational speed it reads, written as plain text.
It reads 1350 rpm
